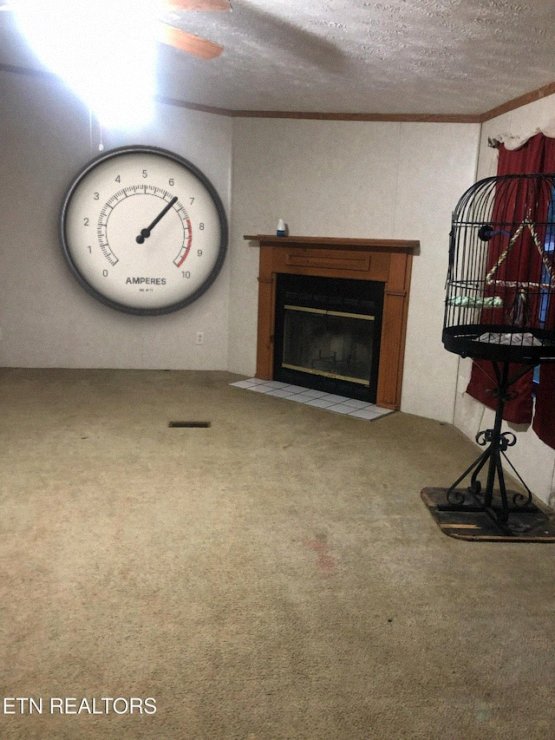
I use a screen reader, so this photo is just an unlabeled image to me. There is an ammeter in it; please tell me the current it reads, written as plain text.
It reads 6.5 A
